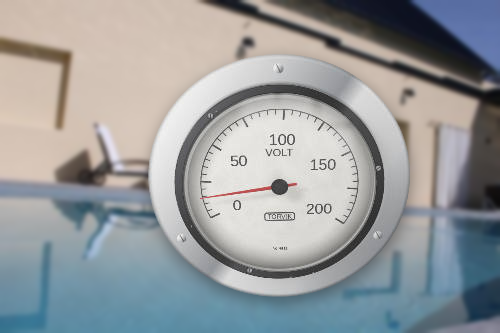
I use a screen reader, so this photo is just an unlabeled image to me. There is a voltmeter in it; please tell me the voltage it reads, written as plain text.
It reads 15 V
